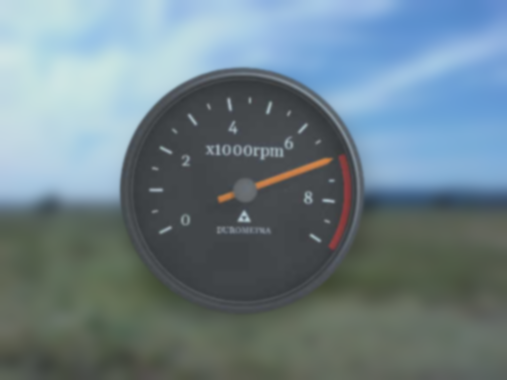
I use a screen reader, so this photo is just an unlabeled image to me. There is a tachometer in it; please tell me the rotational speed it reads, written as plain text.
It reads 7000 rpm
